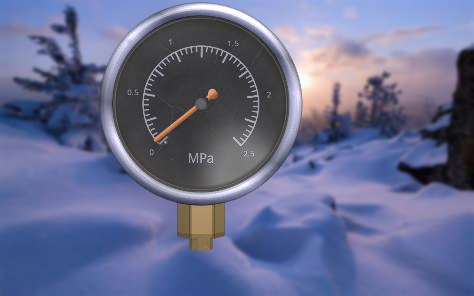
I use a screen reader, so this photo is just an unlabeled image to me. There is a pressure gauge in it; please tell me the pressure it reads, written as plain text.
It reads 0.05 MPa
